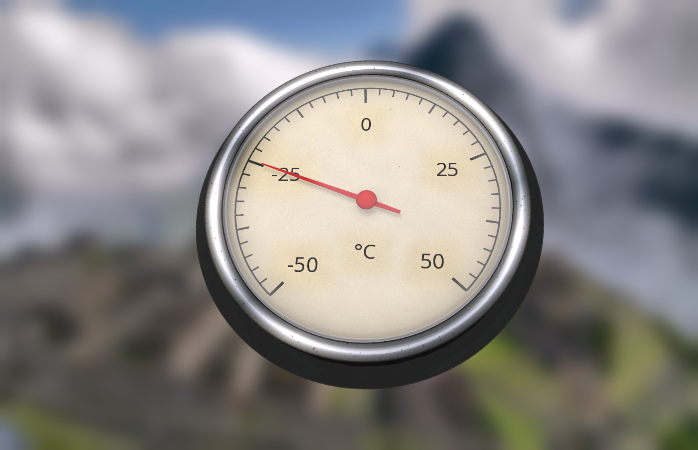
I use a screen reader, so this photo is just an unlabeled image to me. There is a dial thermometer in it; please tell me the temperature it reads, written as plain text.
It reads -25 °C
